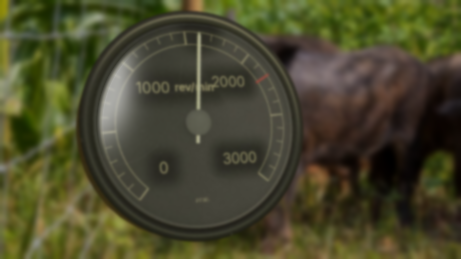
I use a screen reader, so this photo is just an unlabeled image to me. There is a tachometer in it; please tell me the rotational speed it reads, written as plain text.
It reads 1600 rpm
